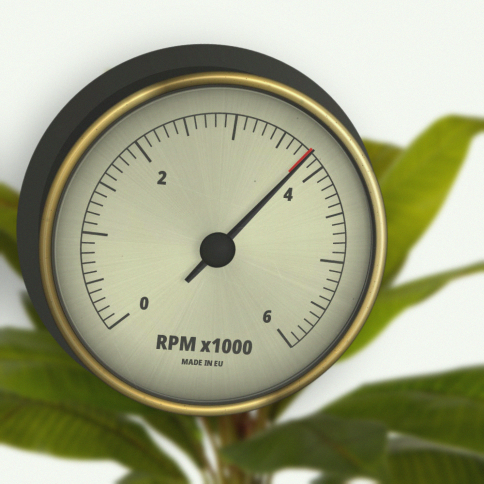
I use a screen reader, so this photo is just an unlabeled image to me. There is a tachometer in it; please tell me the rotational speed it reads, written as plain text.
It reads 3800 rpm
